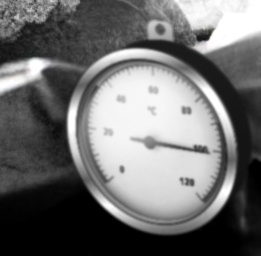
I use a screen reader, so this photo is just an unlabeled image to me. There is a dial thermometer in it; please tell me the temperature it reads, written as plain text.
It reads 100 °C
